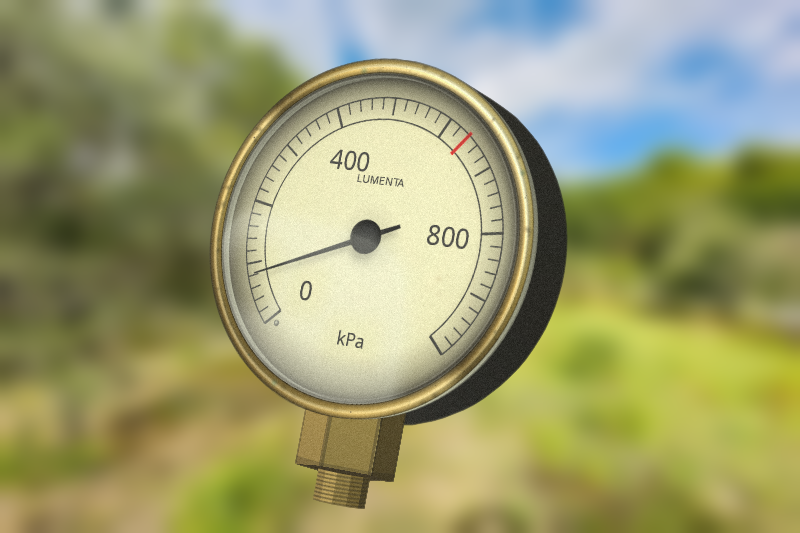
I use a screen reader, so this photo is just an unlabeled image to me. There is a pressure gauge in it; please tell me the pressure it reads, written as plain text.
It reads 80 kPa
